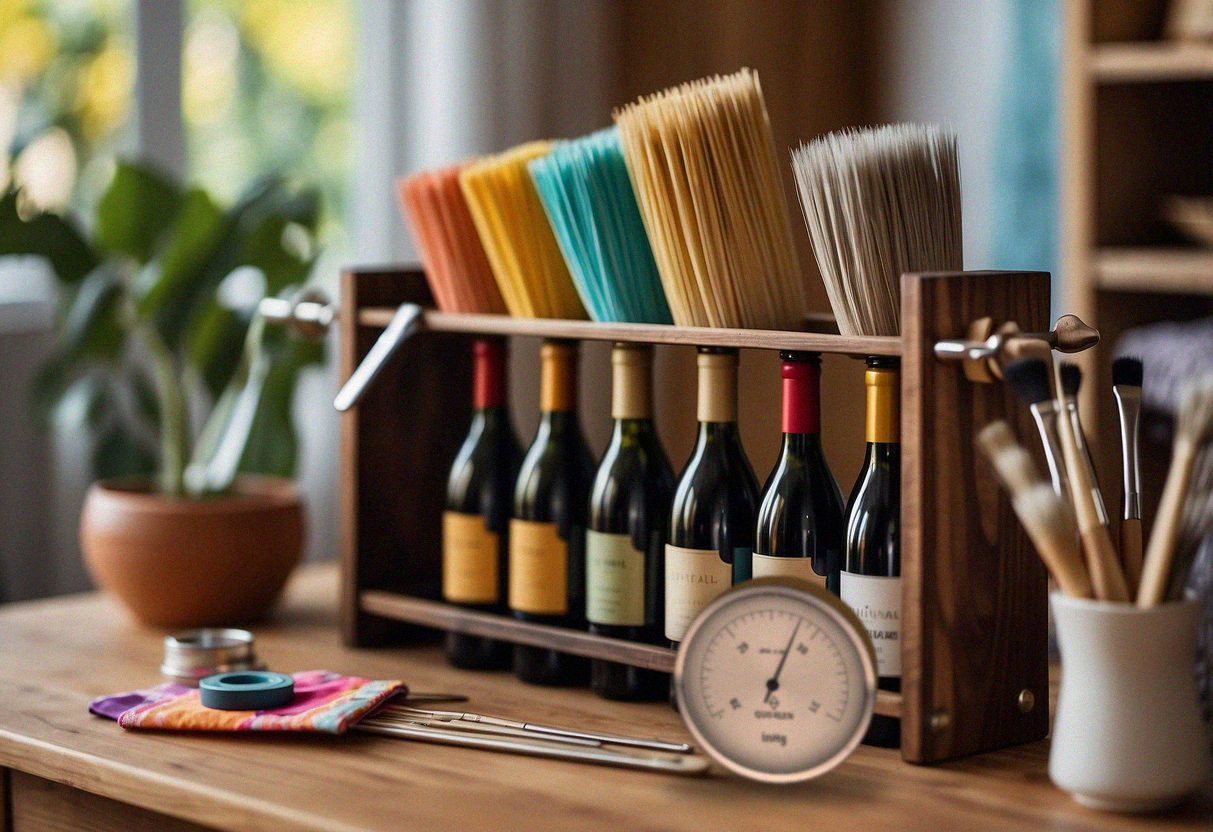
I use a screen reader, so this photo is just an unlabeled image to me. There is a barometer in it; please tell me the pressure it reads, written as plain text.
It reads 29.8 inHg
